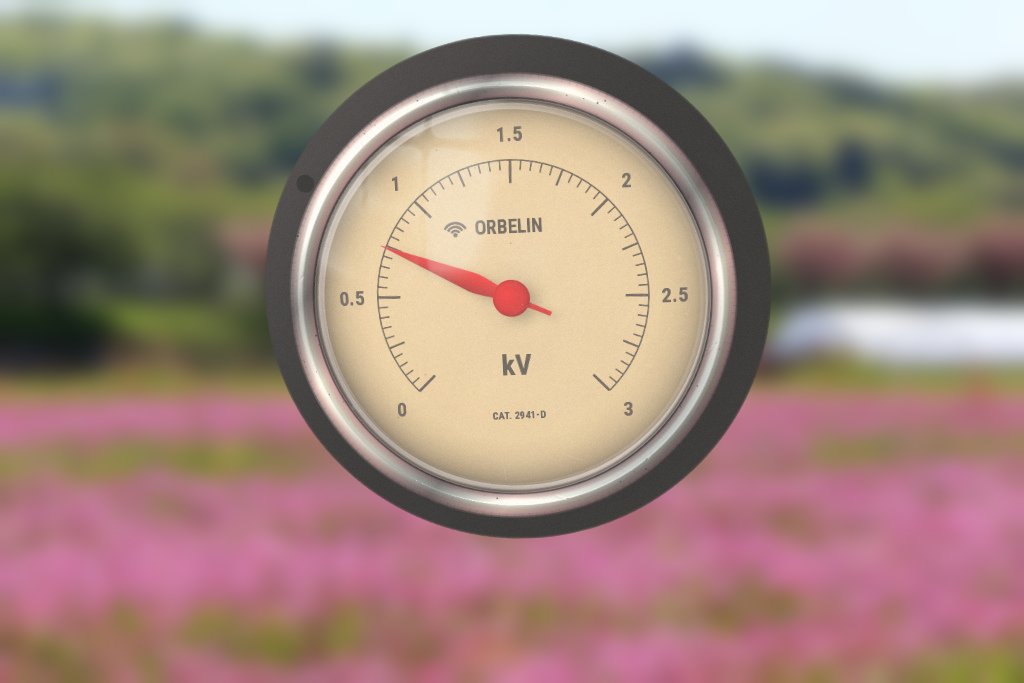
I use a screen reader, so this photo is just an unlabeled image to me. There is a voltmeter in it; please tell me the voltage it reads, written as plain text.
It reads 0.75 kV
